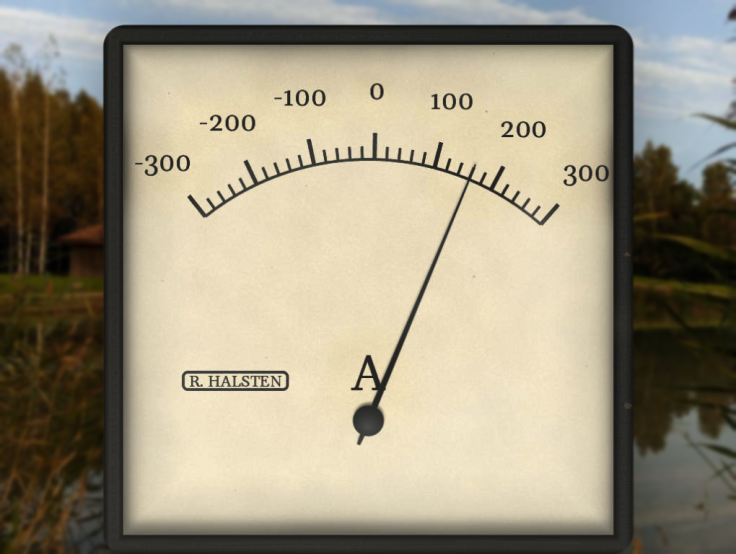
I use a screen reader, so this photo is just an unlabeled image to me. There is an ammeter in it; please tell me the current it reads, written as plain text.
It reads 160 A
